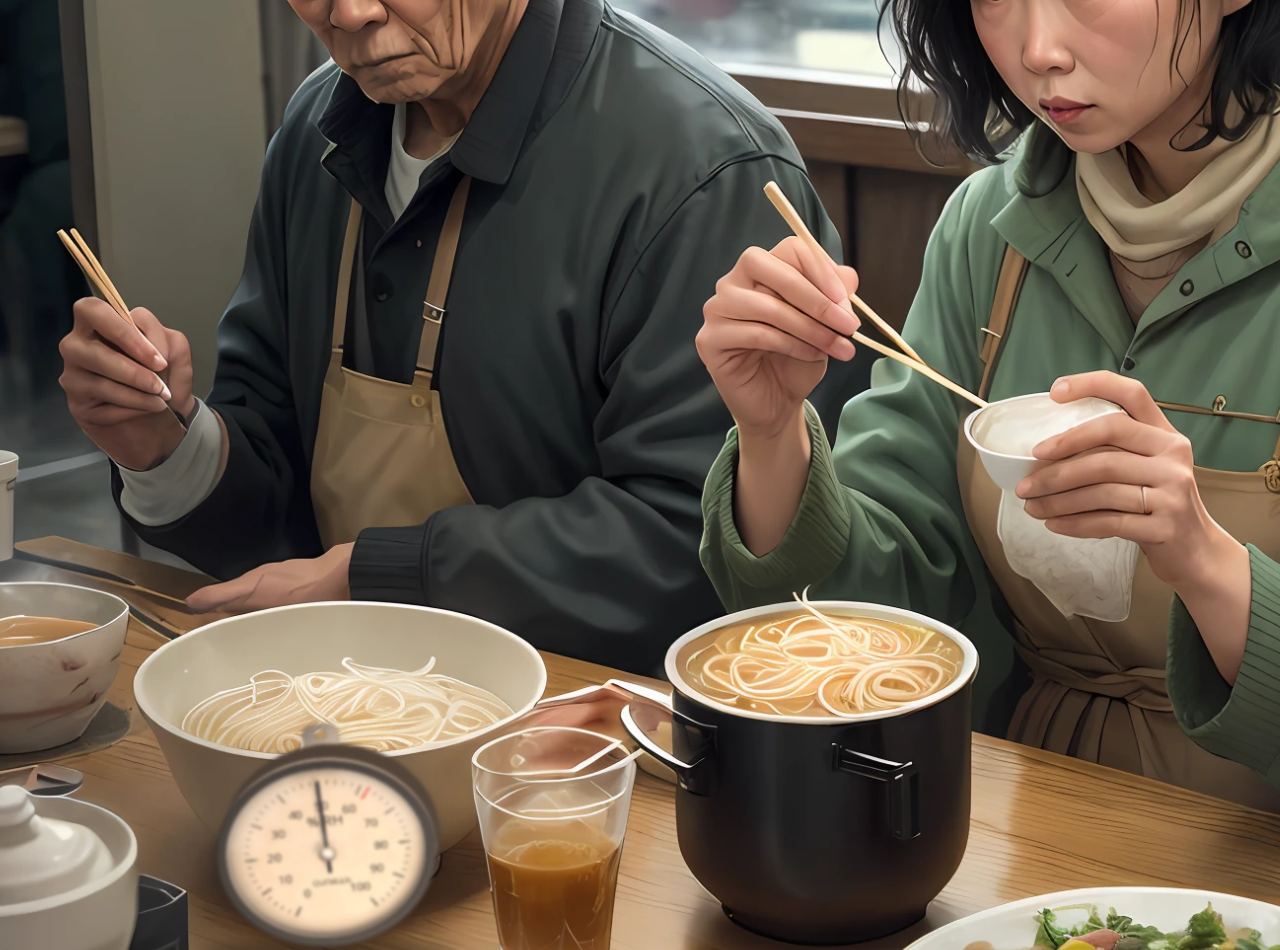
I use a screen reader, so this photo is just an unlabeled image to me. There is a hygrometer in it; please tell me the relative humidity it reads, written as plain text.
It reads 50 %
